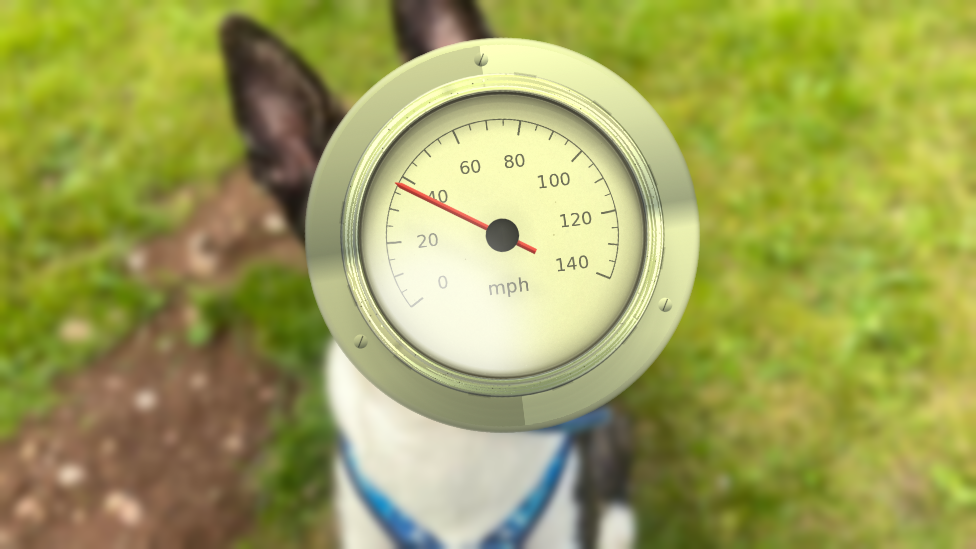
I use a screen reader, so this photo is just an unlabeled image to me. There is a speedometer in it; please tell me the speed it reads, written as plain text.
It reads 37.5 mph
